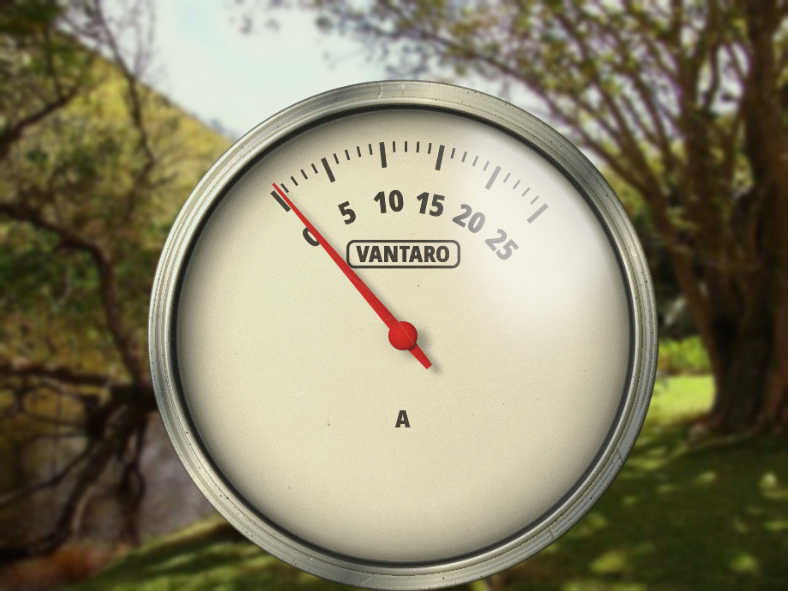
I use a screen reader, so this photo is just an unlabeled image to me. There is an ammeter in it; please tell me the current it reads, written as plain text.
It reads 0.5 A
